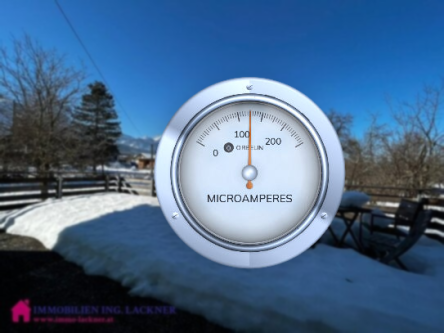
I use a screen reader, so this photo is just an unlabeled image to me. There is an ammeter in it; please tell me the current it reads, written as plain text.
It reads 125 µA
